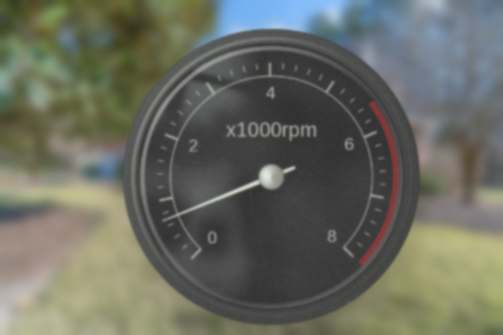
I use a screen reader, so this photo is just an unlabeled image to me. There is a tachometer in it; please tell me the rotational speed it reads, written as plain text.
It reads 700 rpm
